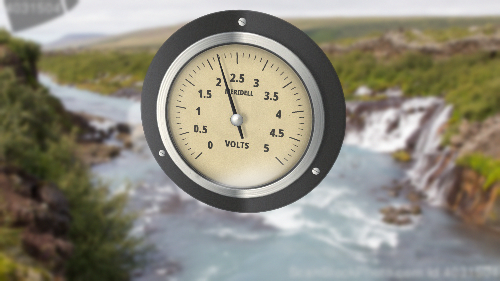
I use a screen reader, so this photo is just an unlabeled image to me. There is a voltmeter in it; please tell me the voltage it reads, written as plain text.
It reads 2.2 V
